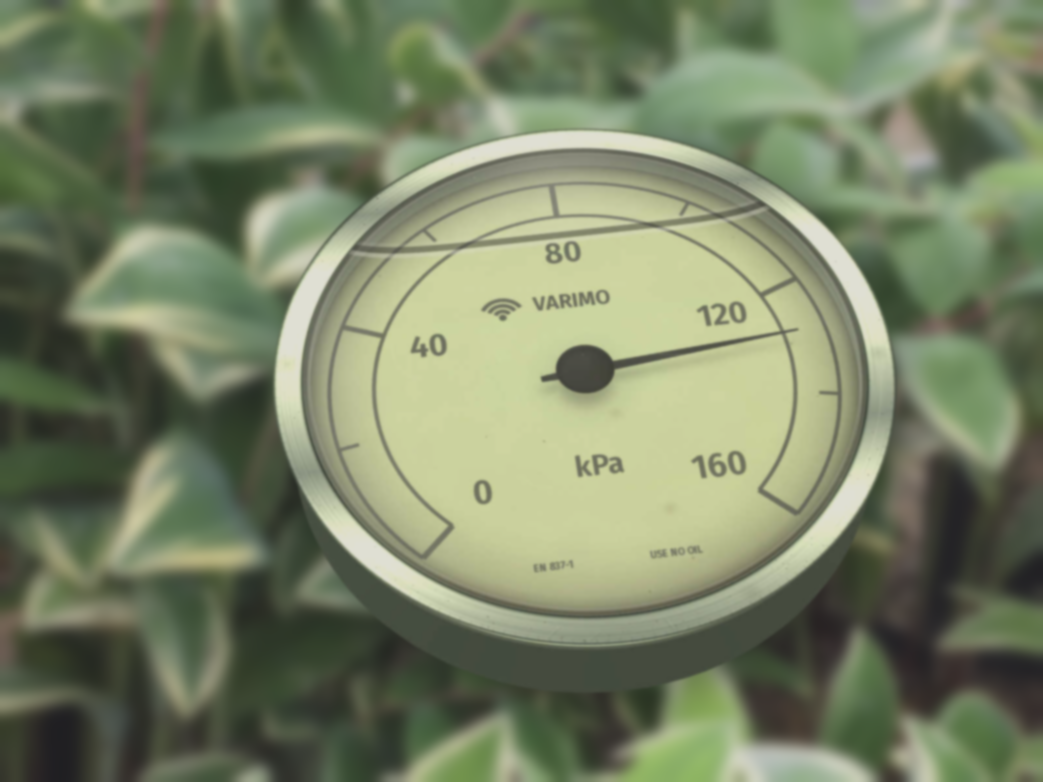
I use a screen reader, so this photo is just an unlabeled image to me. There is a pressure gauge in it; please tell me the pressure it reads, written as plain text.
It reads 130 kPa
